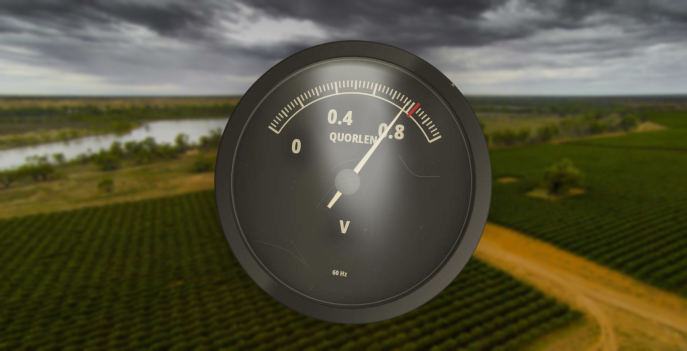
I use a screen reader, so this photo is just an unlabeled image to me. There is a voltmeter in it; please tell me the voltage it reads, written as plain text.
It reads 0.78 V
